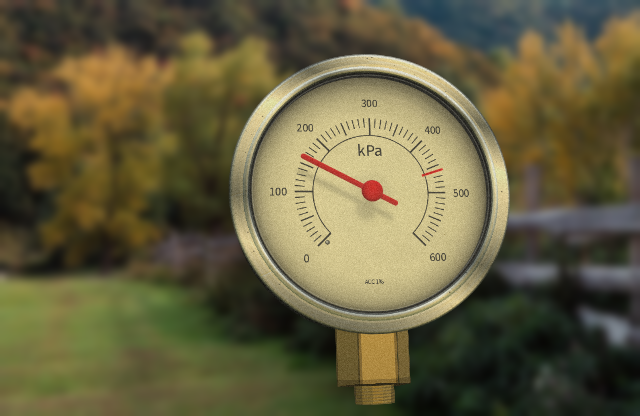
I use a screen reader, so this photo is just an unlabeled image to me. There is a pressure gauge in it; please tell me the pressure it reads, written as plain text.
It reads 160 kPa
